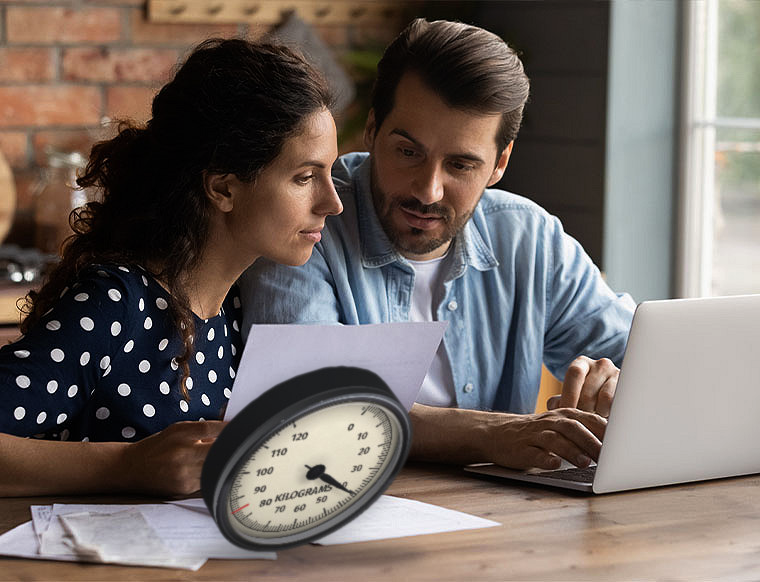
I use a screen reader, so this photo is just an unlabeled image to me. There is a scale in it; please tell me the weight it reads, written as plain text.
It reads 40 kg
